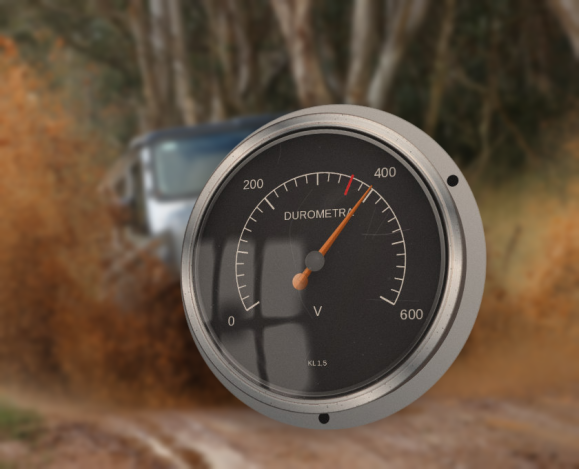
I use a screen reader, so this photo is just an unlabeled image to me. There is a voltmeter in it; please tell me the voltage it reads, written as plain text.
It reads 400 V
